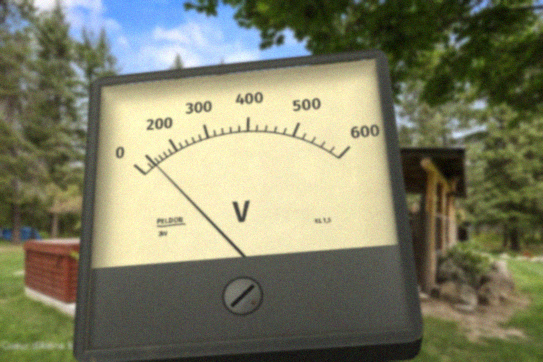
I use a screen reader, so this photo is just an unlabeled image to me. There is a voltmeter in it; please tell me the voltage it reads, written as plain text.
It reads 100 V
